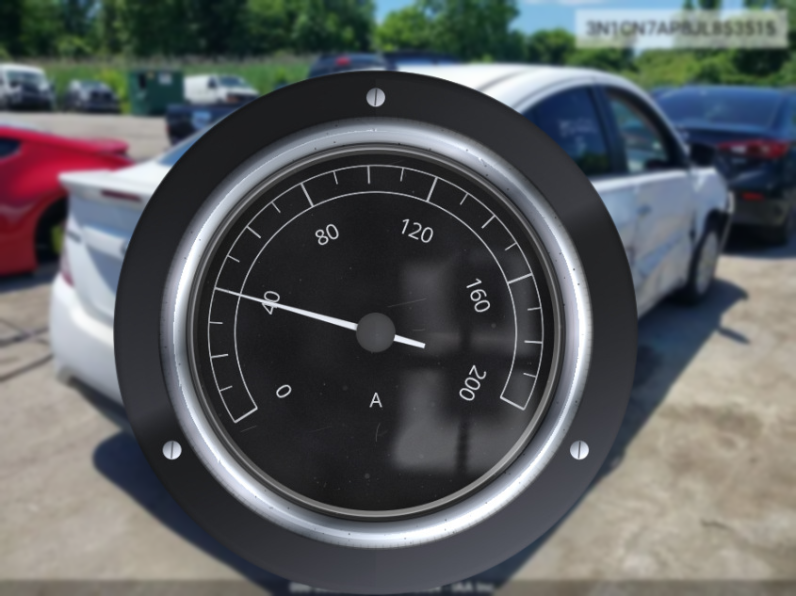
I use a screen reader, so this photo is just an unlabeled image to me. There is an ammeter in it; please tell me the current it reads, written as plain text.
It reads 40 A
